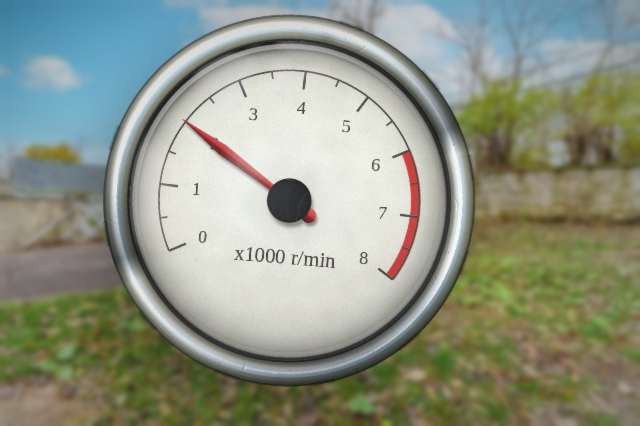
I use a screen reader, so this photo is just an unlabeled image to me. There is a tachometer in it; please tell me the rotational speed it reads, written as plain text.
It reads 2000 rpm
